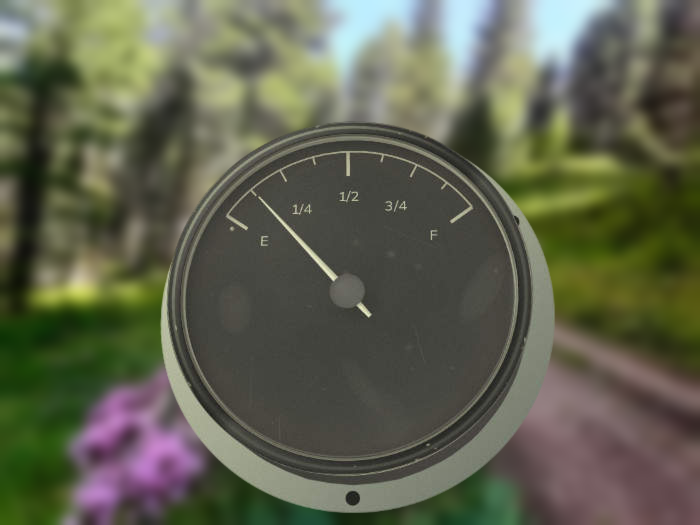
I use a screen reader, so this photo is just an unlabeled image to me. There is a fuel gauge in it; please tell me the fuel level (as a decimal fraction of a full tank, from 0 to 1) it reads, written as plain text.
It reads 0.125
